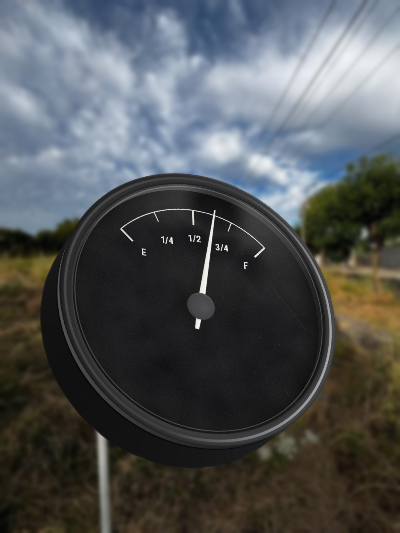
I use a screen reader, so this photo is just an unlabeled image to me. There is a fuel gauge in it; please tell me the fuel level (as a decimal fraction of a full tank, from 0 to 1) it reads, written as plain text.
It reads 0.625
